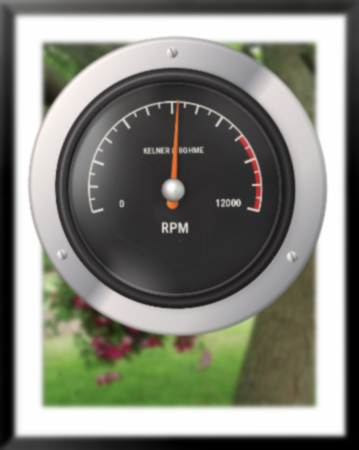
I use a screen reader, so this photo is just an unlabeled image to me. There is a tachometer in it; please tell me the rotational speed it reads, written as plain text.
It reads 6250 rpm
